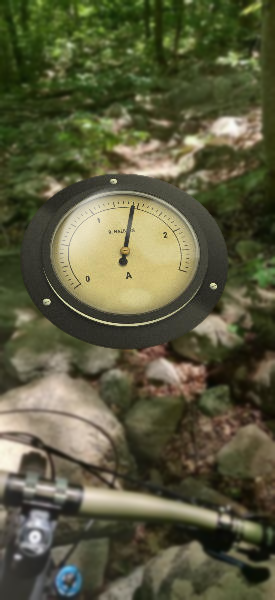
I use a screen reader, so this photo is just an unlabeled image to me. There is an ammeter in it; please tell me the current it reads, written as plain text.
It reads 1.45 A
